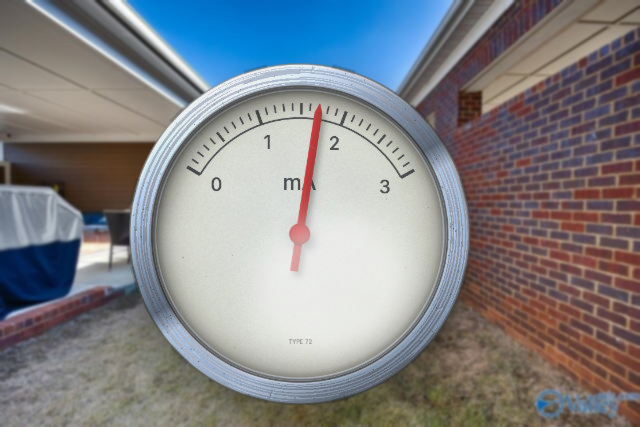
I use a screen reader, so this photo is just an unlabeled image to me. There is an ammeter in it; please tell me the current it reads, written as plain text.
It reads 1.7 mA
